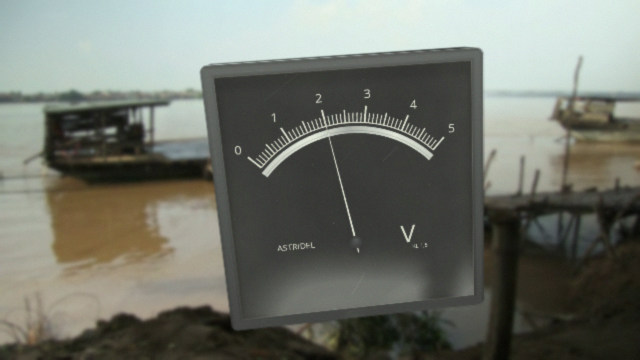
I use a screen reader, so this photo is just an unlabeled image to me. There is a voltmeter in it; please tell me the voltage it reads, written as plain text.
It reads 2 V
